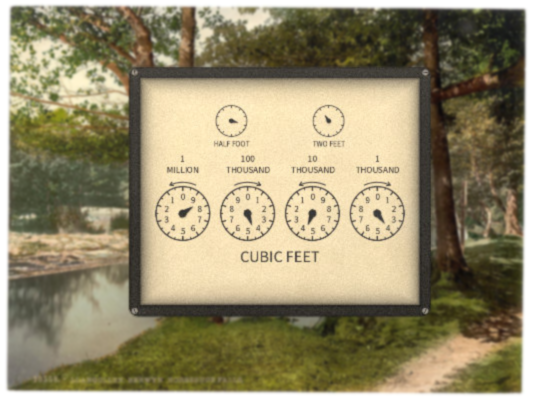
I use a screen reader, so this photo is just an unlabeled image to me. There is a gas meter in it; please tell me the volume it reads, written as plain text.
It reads 844400 ft³
